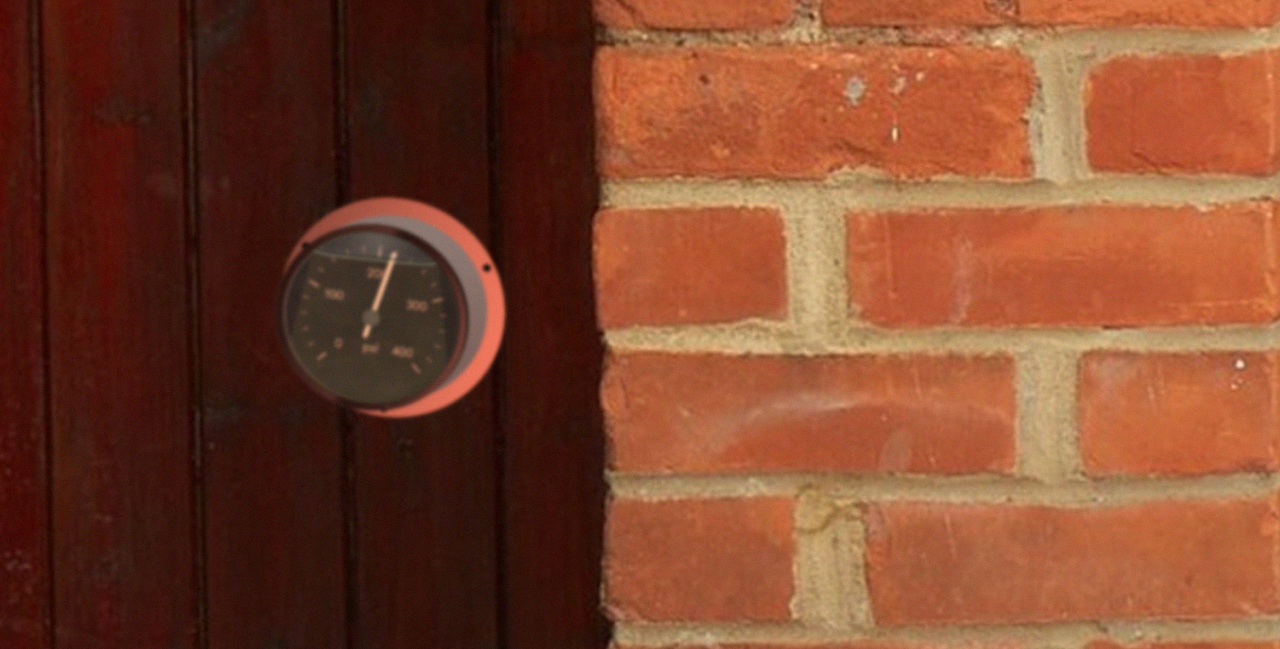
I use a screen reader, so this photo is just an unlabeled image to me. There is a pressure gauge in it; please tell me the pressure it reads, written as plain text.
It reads 220 psi
